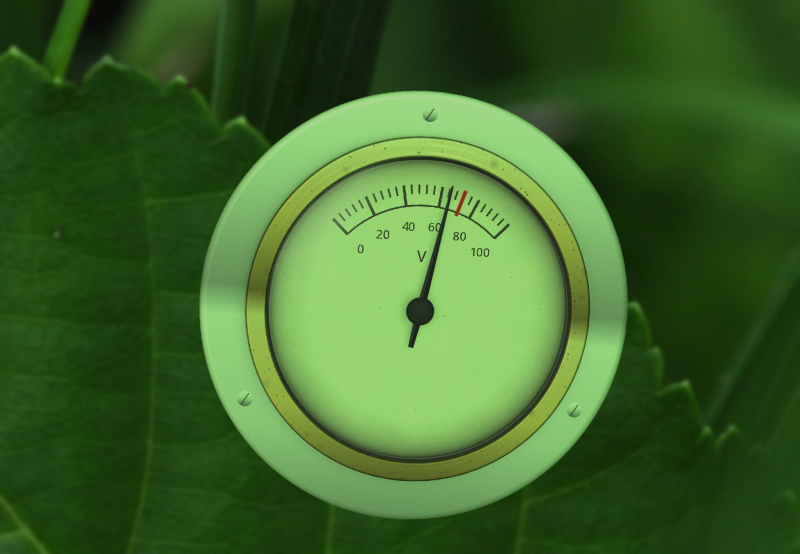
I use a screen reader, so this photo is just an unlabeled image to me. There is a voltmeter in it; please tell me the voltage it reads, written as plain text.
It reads 64 V
